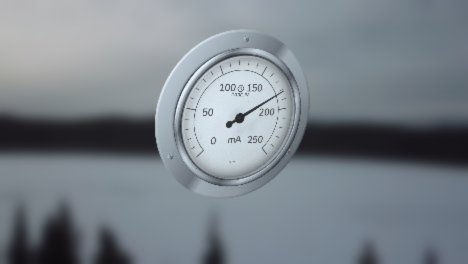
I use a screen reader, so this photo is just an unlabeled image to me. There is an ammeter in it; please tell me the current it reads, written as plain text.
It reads 180 mA
